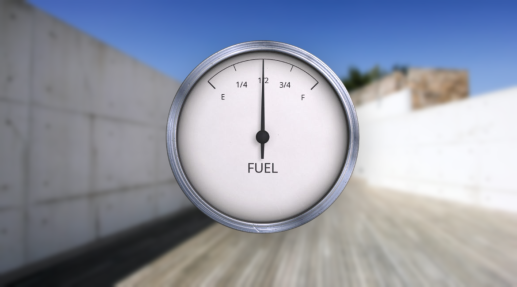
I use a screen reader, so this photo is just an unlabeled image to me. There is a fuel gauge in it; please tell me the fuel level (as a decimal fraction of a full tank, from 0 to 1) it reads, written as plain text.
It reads 0.5
